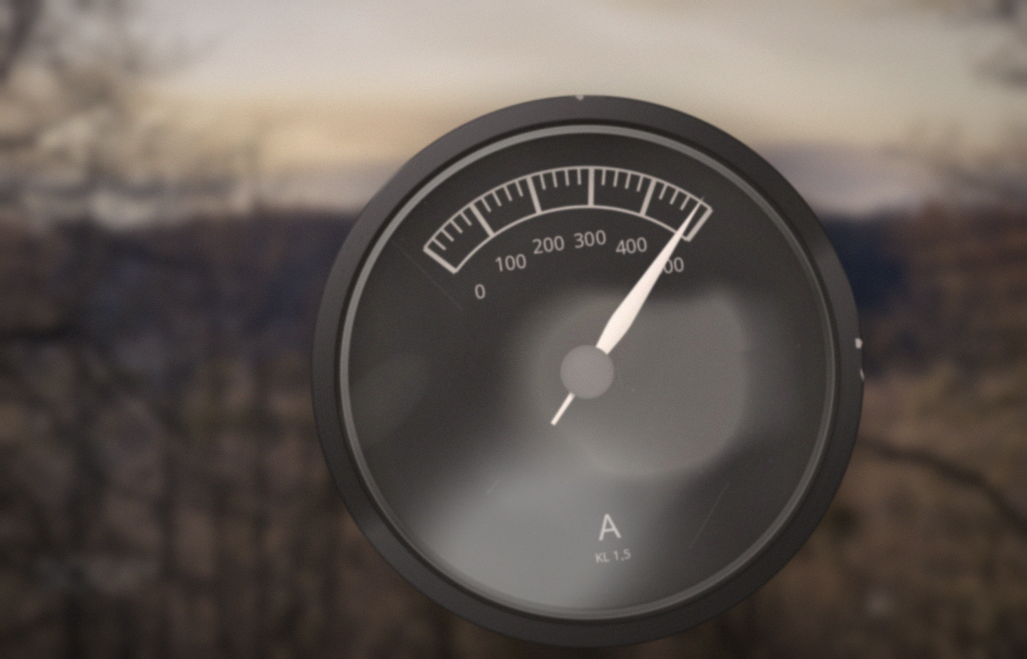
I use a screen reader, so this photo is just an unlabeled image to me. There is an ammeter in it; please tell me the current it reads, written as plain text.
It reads 480 A
